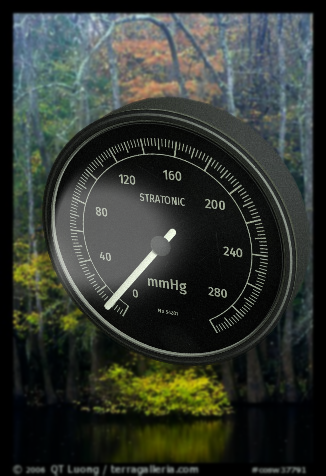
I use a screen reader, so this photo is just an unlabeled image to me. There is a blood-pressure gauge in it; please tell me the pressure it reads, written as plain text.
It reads 10 mmHg
